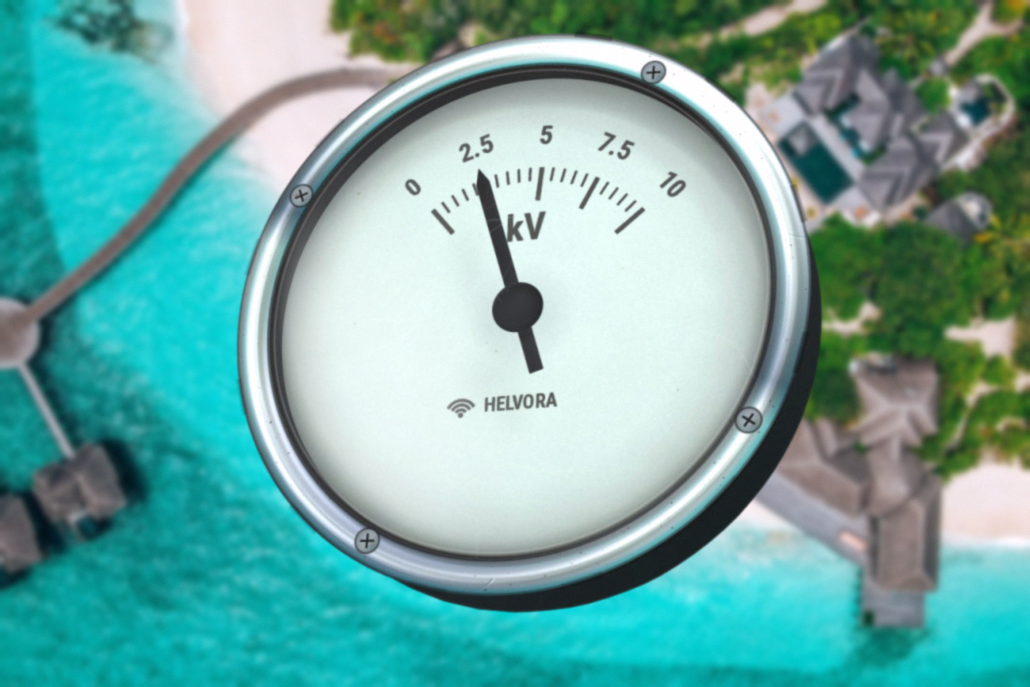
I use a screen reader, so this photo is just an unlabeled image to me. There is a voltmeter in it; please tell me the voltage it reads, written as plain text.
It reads 2.5 kV
